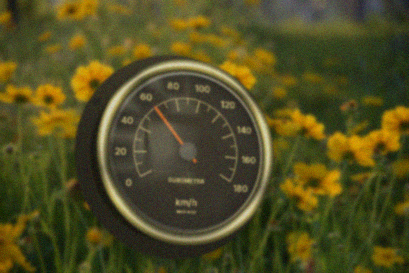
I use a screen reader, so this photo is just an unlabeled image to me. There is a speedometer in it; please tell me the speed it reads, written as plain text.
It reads 60 km/h
